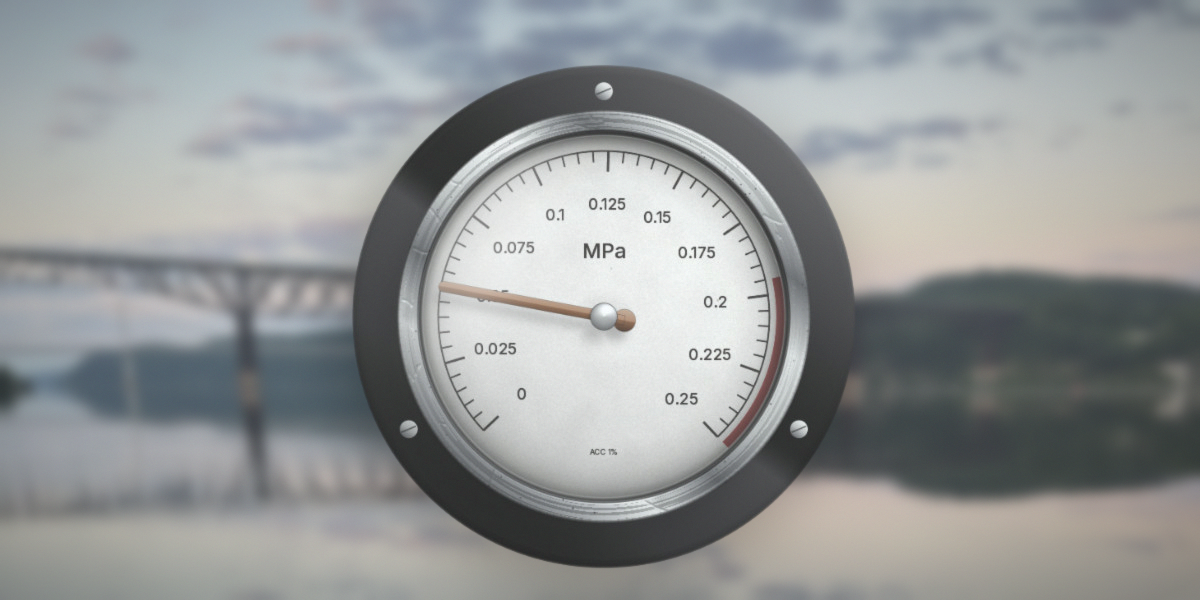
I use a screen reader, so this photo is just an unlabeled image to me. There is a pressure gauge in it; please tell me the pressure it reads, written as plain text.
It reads 0.05 MPa
